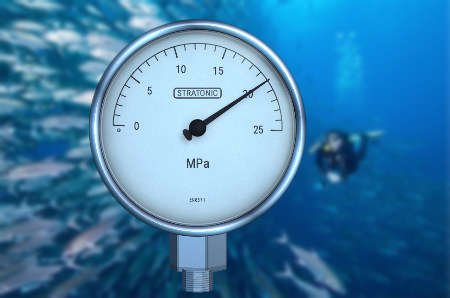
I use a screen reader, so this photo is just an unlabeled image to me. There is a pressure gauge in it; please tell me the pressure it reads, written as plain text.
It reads 20 MPa
